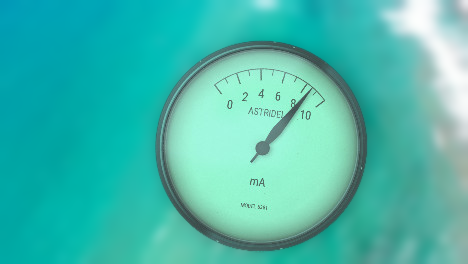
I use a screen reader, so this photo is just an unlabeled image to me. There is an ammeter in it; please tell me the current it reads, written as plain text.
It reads 8.5 mA
